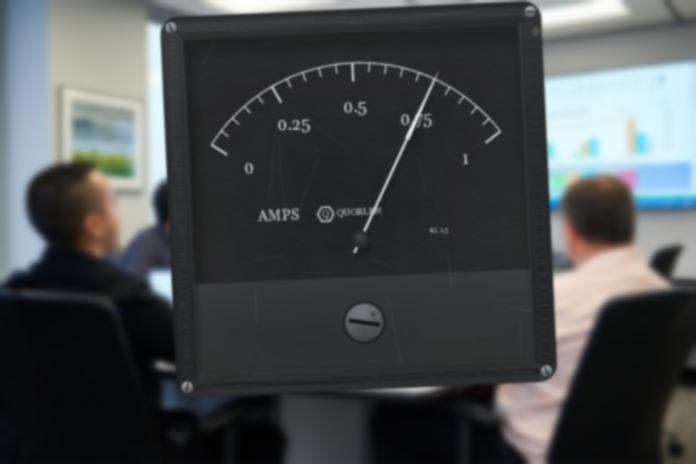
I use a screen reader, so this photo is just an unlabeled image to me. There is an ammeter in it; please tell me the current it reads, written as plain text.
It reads 0.75 A
